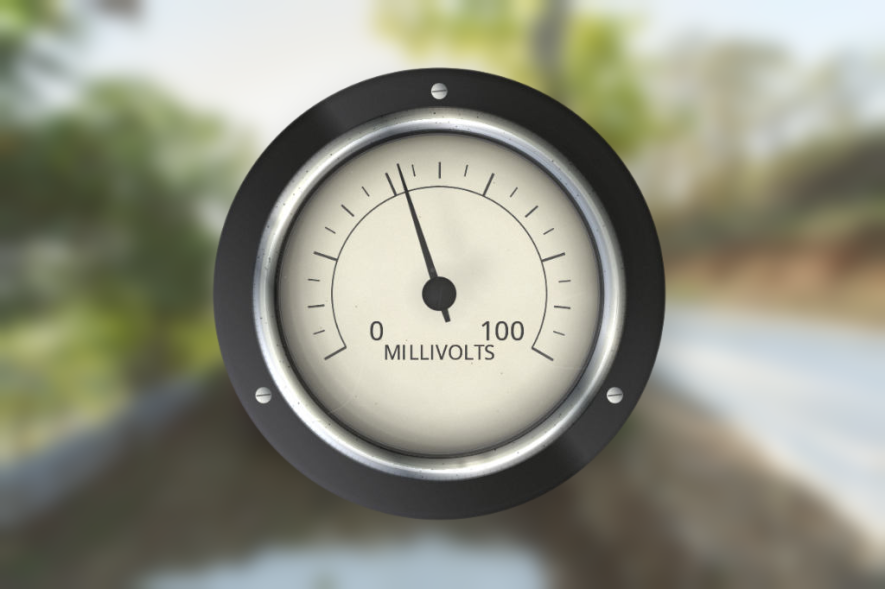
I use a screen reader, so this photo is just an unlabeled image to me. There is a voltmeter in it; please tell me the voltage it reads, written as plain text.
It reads 42.5 mV
